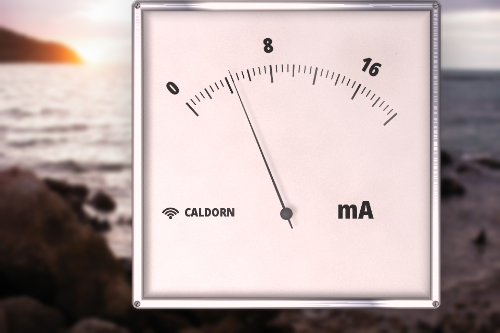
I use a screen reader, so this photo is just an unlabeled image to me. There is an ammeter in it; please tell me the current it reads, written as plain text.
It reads 4.5 mA
